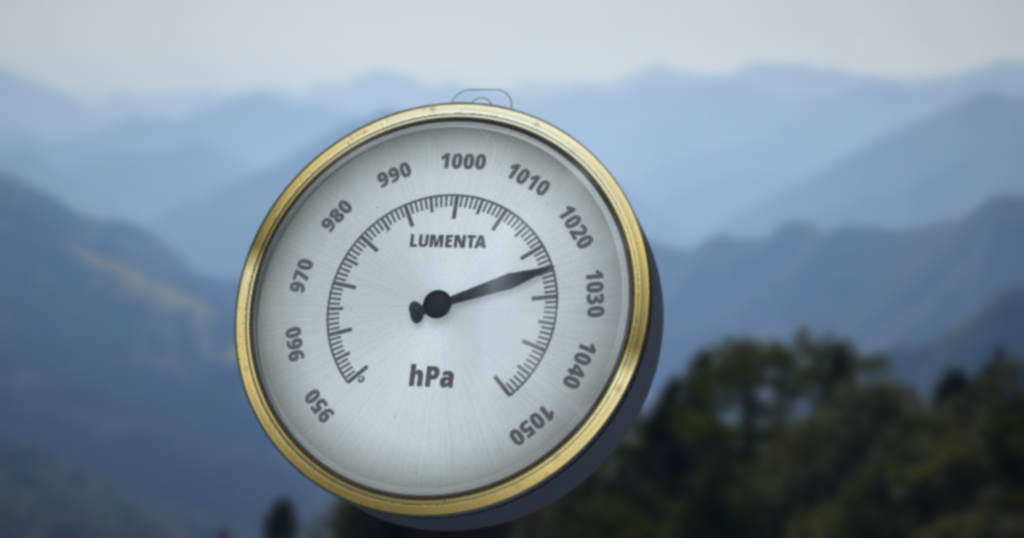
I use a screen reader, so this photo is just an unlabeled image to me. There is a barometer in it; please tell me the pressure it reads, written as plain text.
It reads 1025 hPa
